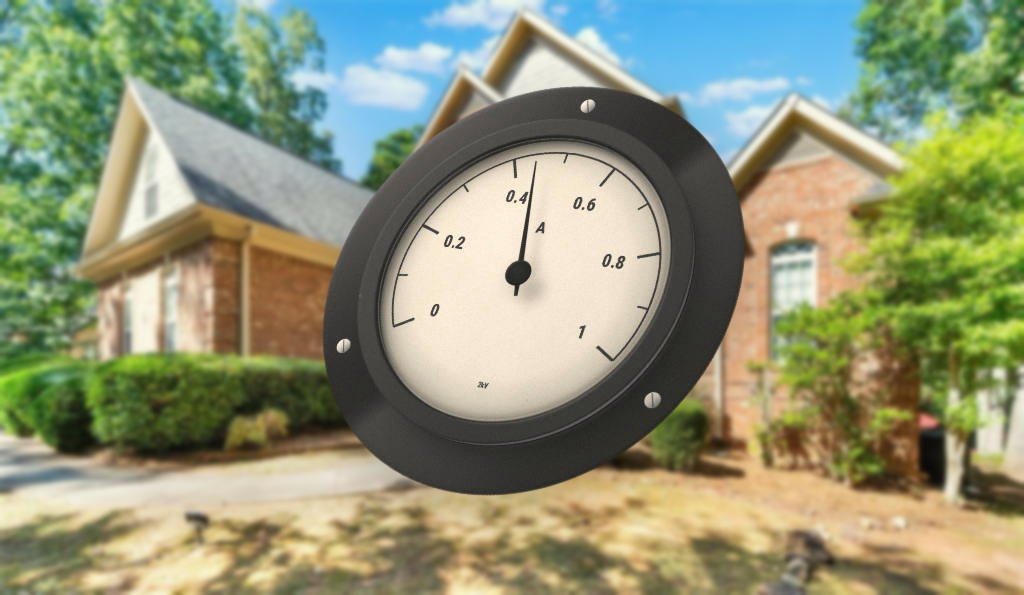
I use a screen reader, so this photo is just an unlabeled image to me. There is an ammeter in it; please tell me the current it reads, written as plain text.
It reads 0.45 A
